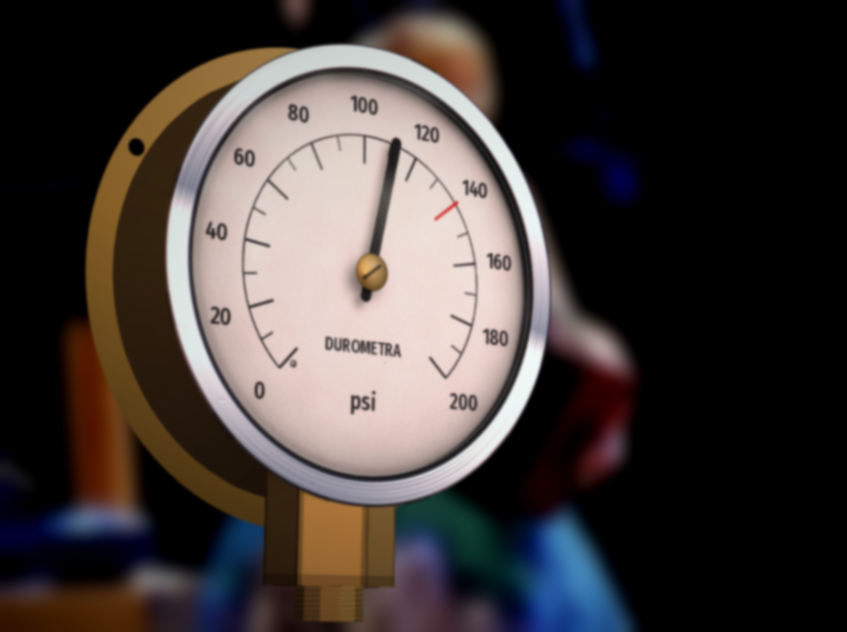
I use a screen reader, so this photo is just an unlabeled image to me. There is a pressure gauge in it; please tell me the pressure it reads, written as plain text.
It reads 110 psi
